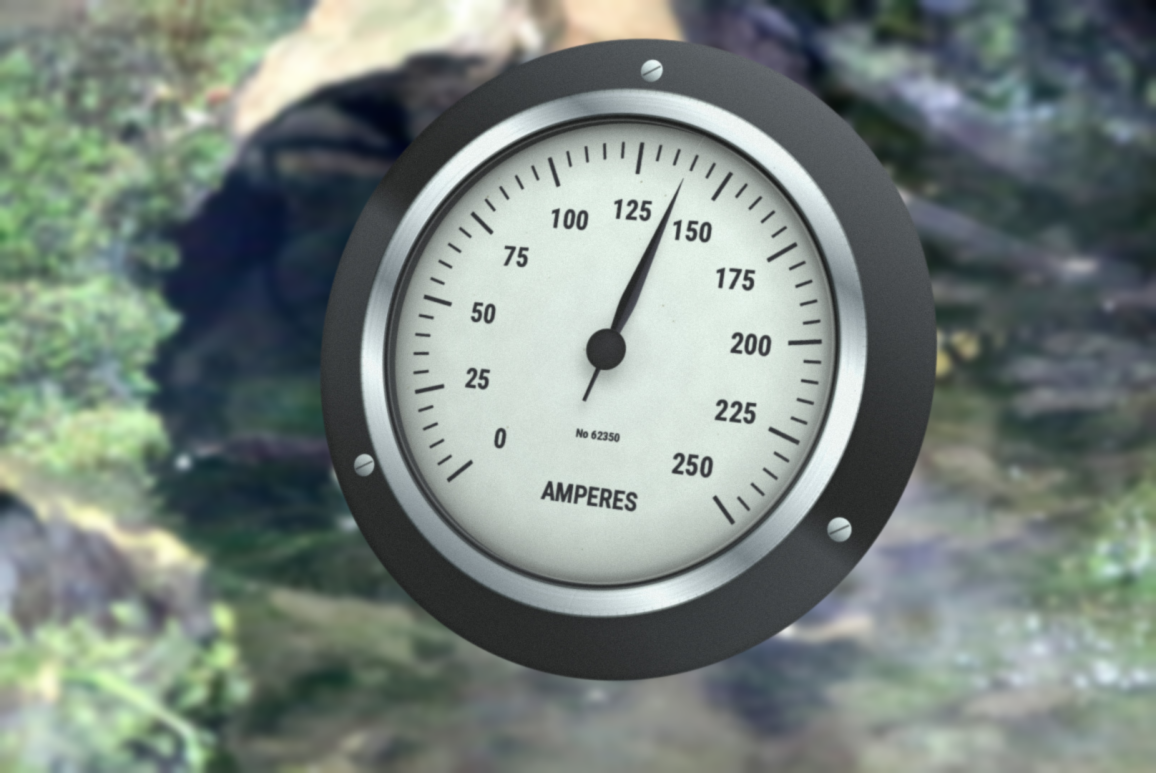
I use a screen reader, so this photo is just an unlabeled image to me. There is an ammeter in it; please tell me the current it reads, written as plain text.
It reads 140 A
